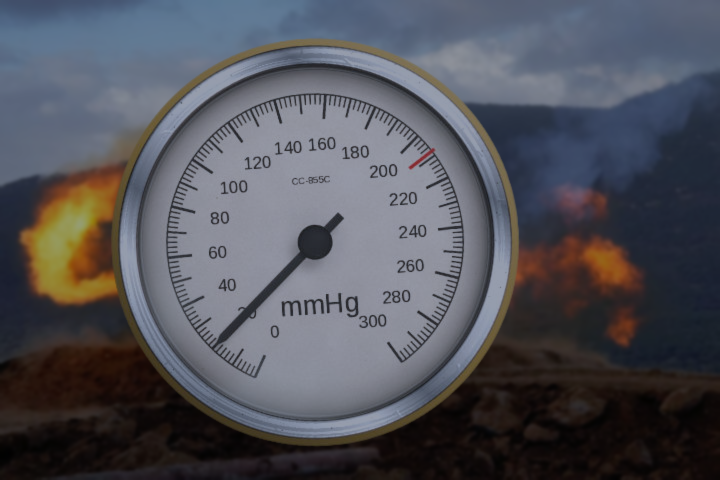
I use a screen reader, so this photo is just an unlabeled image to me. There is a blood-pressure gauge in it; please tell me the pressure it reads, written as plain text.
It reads 20 mmHg
